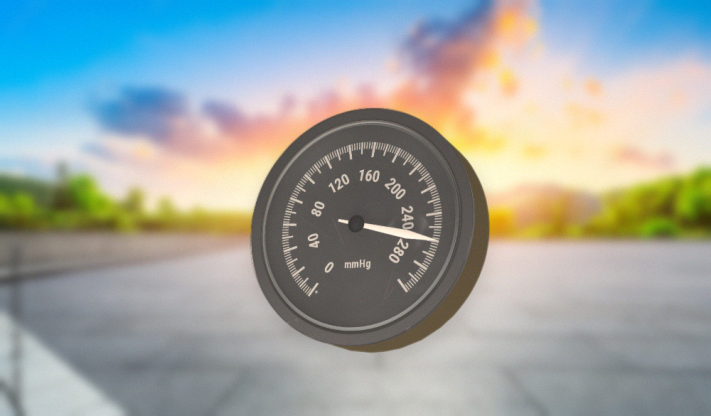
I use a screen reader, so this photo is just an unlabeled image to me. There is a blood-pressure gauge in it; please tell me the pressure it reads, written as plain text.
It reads 260 mmHg
